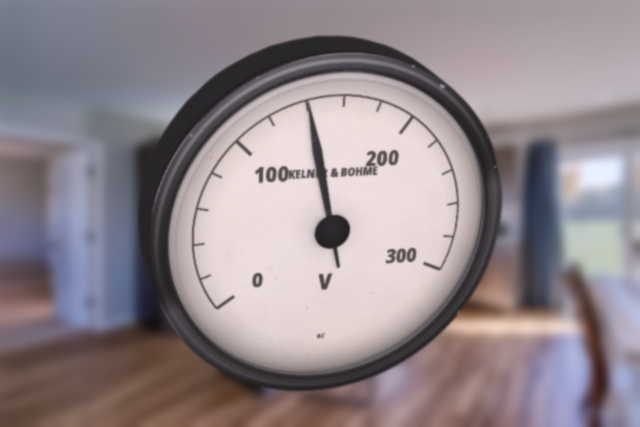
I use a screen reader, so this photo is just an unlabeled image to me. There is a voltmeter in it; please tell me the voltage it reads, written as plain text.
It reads 140 V
